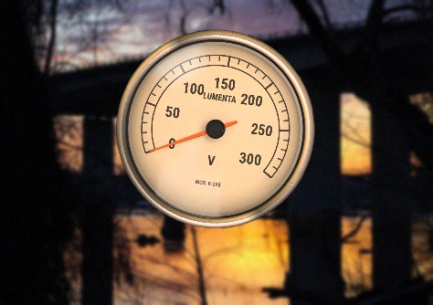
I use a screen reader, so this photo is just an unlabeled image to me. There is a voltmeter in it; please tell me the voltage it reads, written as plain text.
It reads 0 V
